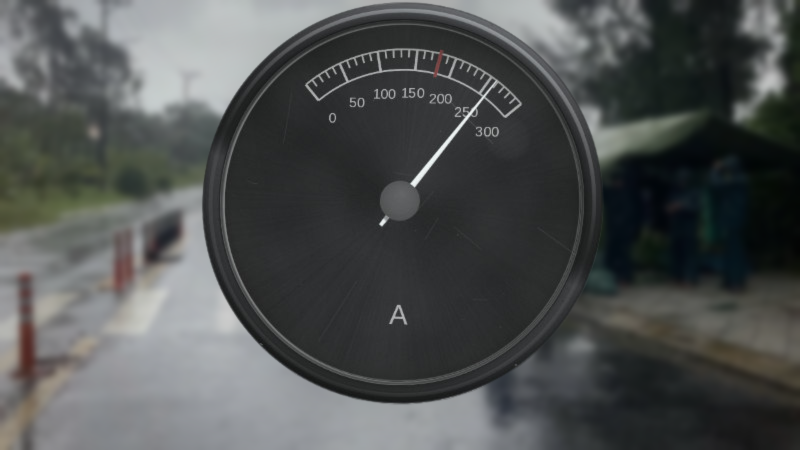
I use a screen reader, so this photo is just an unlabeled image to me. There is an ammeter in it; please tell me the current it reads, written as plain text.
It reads 260 A
